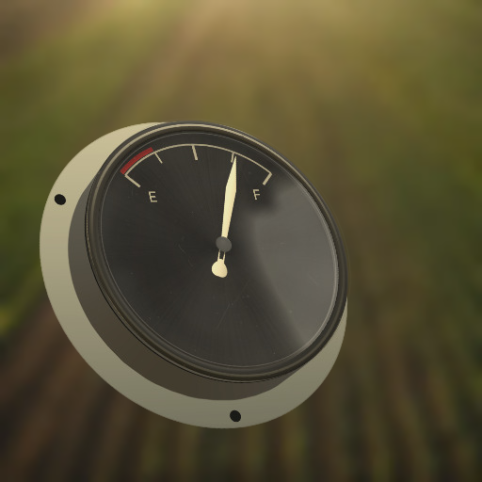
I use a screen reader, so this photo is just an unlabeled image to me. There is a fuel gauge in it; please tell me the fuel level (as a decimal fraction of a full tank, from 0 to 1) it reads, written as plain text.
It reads 0.75
